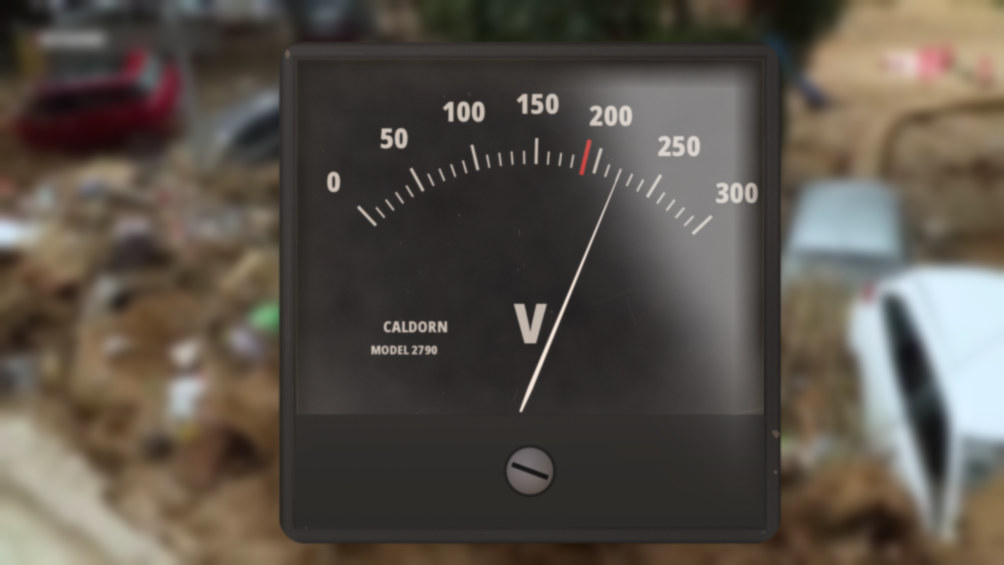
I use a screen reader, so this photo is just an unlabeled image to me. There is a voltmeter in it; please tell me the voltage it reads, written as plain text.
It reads 220 V
